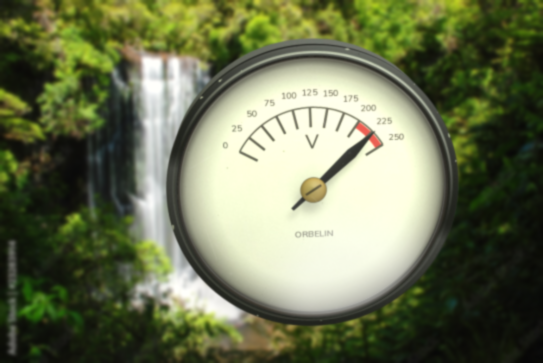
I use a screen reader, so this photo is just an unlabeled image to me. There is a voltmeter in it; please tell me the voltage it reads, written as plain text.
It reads 225 V
